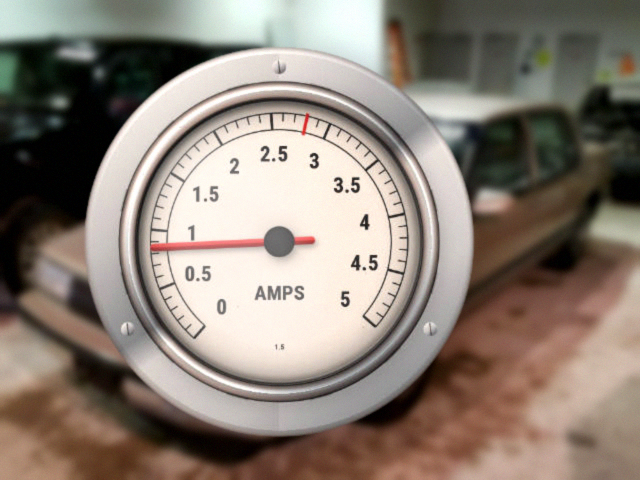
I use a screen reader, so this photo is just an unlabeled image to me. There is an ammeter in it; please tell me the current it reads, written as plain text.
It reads 0.85 A
